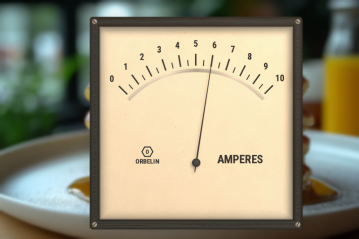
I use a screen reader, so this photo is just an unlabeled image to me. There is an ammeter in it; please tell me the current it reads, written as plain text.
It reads 6 A
